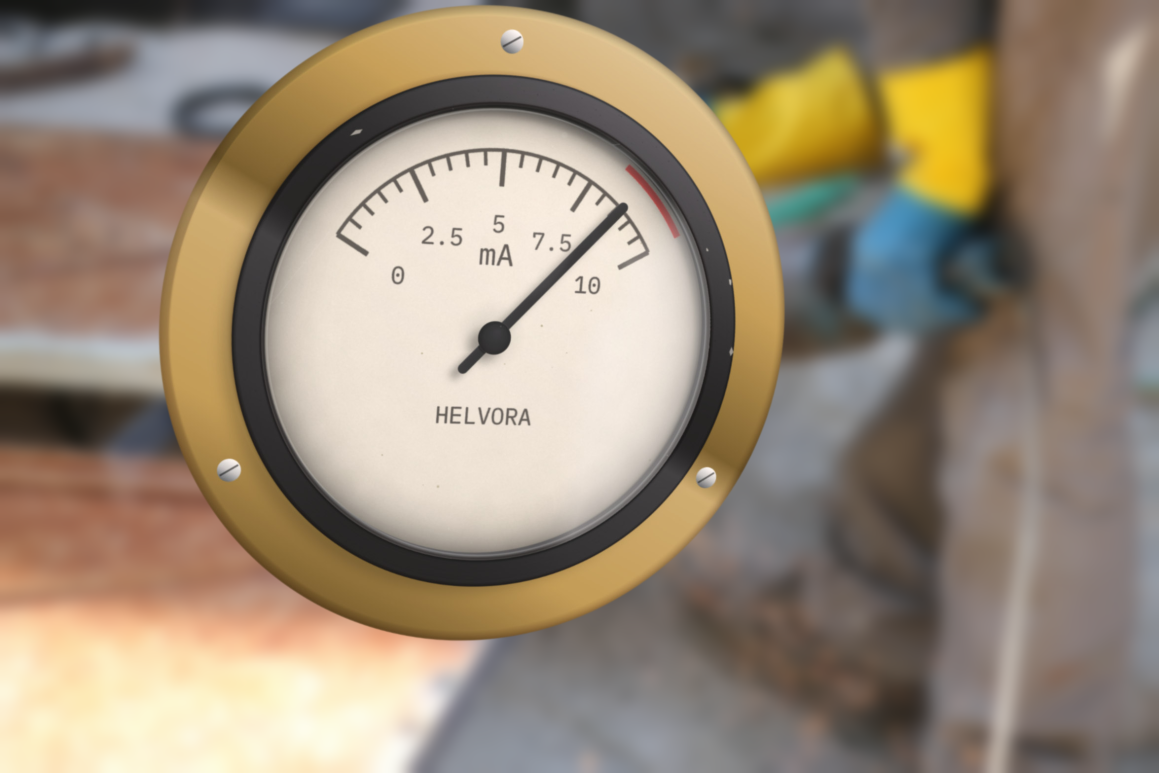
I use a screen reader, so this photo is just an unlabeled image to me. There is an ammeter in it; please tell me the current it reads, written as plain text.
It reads 8.5 mA
